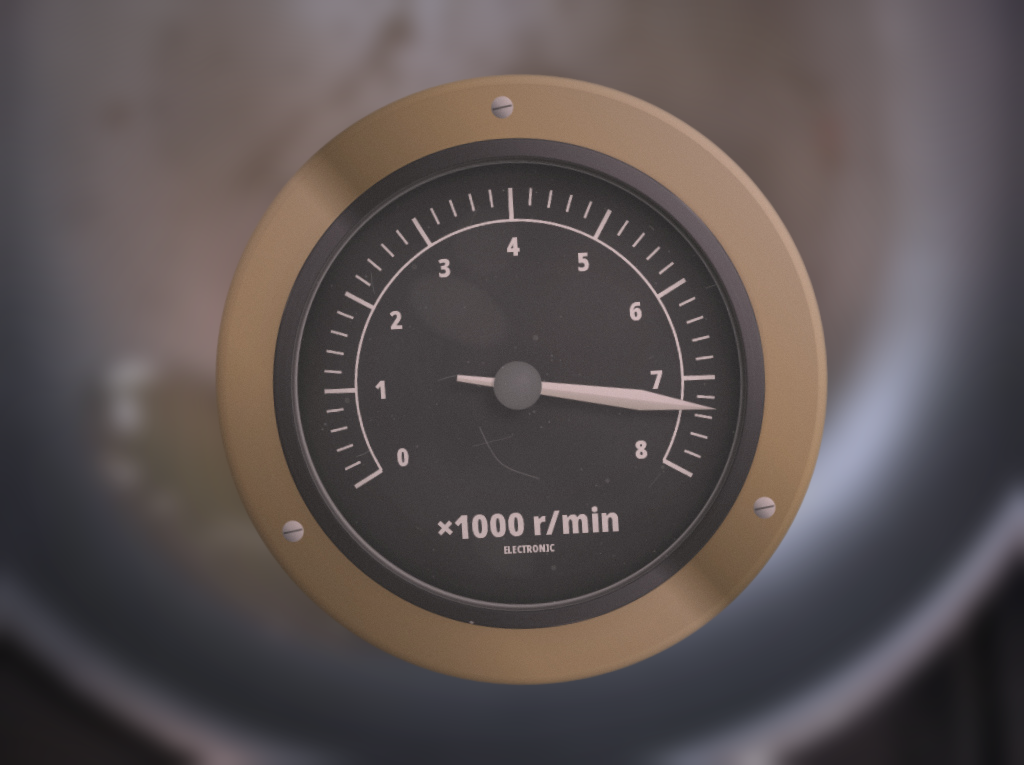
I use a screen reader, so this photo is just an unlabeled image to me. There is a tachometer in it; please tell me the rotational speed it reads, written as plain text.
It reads 7300 rpm
